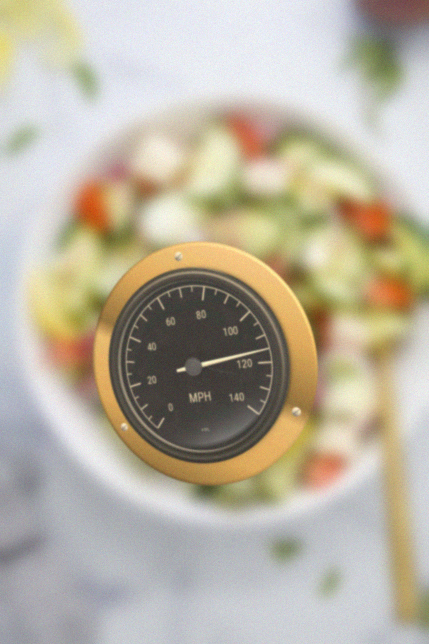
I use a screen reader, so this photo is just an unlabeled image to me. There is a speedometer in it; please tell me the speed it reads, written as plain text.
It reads 115 mph
